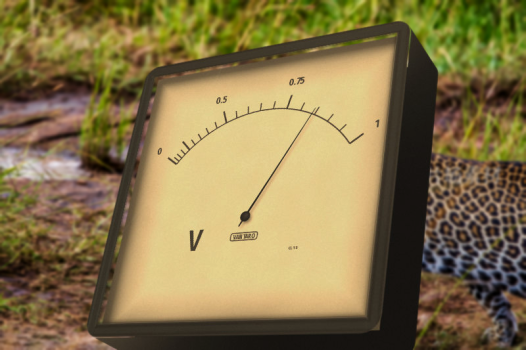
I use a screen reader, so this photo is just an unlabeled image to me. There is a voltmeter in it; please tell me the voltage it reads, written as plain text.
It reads 0.85 V
